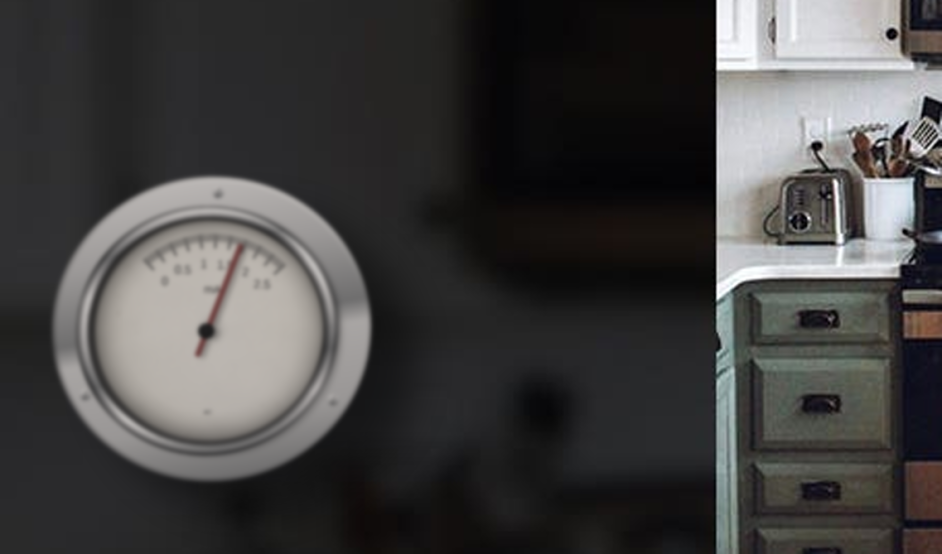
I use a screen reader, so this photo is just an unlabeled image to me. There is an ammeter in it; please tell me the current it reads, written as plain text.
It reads 1.75 mA
